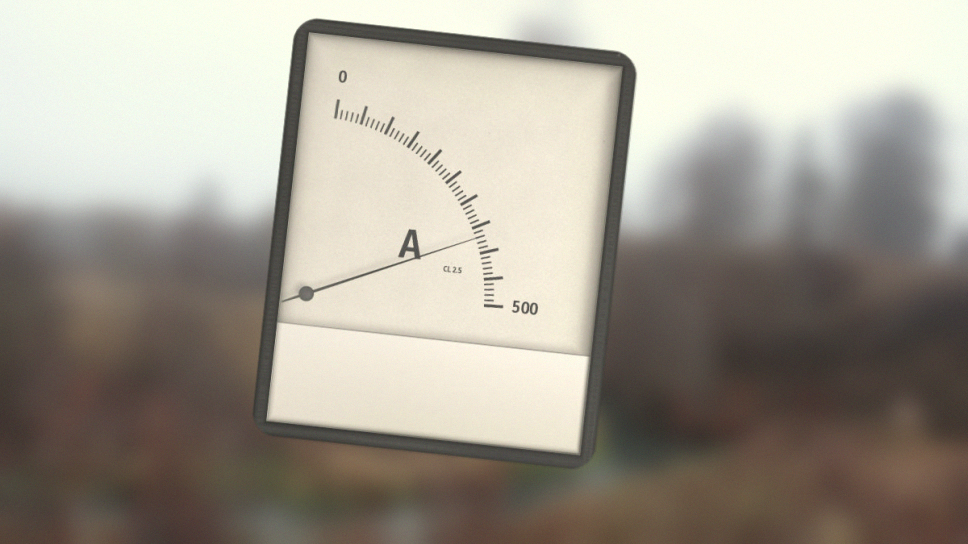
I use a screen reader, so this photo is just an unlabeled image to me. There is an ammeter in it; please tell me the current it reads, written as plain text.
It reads 370 A
